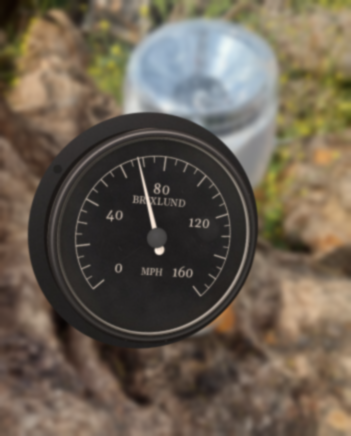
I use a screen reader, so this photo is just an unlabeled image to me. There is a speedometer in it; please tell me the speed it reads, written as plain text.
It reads 67.5 mph
